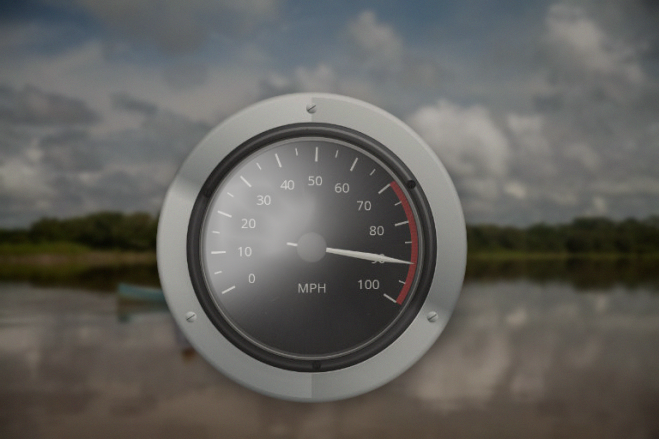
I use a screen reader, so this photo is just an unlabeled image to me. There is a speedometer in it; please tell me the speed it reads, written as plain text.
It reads 90 mph
